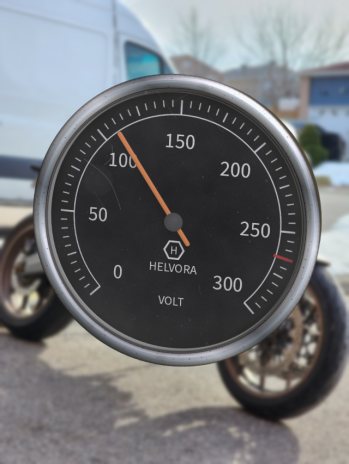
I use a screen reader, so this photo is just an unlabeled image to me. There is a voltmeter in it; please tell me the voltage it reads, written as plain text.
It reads 110 V
